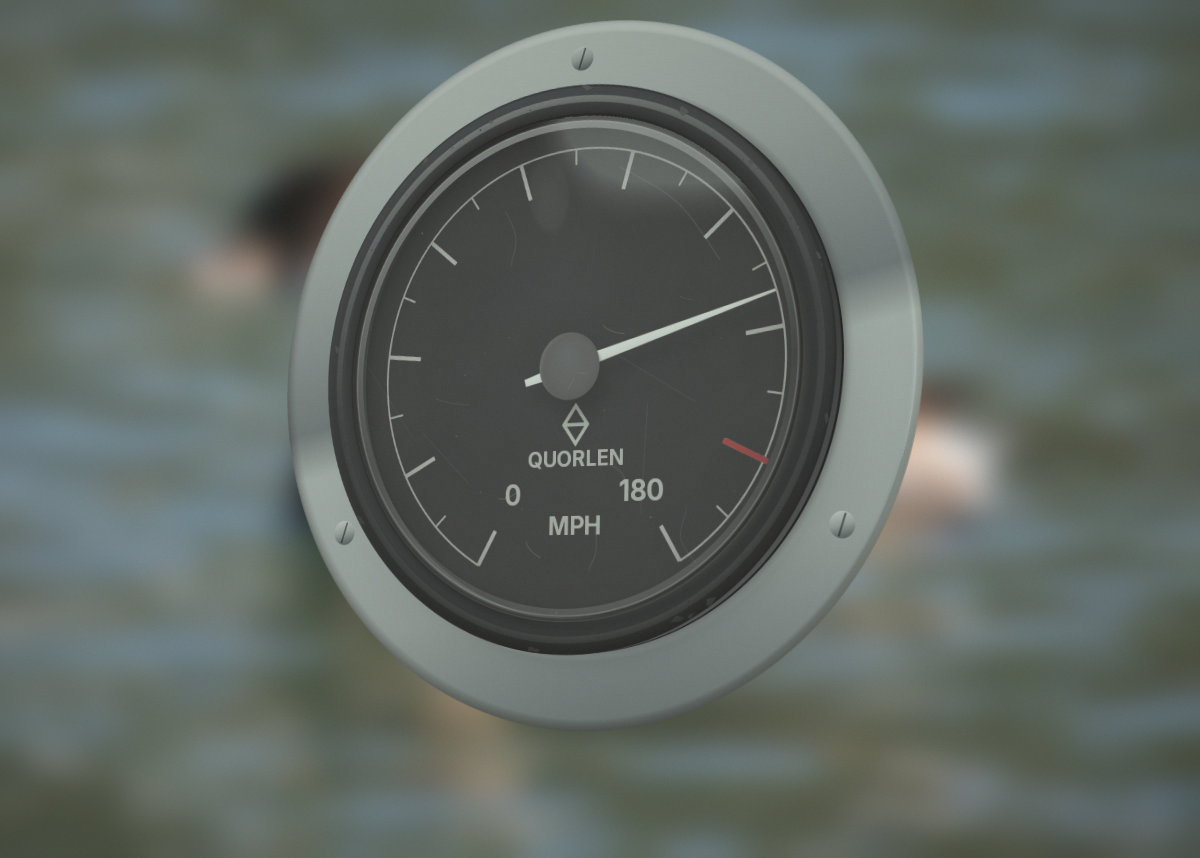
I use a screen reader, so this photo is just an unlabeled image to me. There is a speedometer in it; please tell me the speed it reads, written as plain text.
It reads 135 mph
